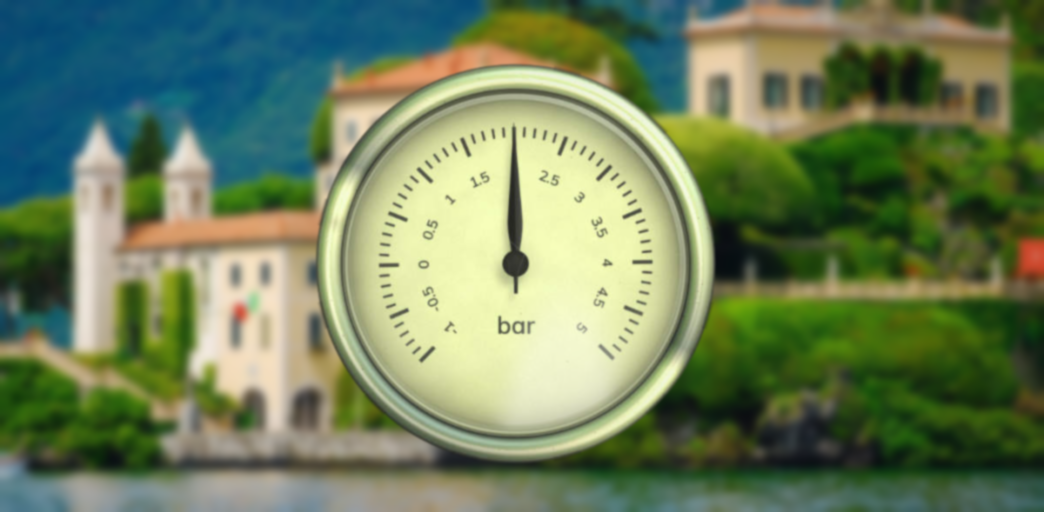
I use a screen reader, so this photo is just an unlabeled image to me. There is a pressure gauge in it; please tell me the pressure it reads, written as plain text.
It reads 2 bar
